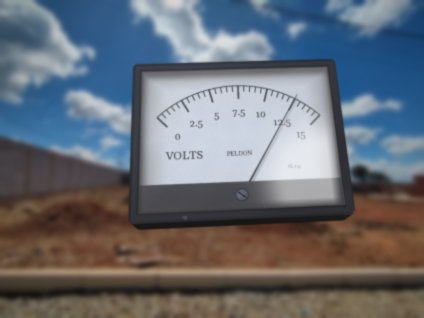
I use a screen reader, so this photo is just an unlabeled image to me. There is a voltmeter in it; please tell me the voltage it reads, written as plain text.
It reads 12.5 V
